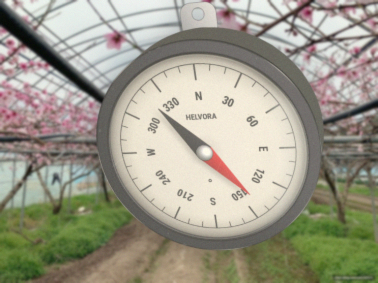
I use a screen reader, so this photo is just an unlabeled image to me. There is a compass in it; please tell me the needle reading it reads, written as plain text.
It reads 140 °
